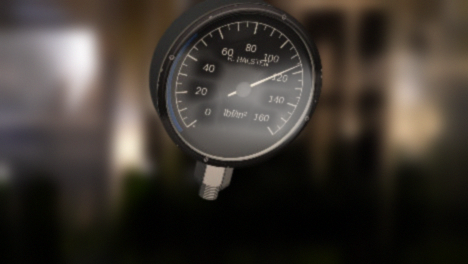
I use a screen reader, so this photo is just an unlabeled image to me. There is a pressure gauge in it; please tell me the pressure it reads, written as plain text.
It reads 115 psi
